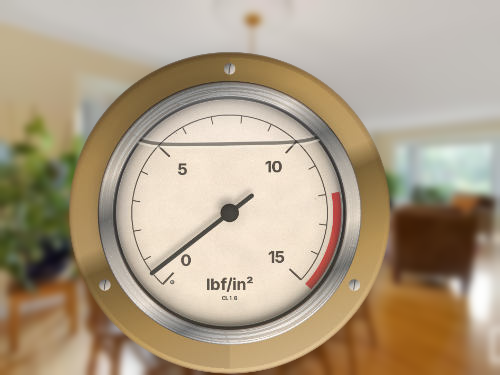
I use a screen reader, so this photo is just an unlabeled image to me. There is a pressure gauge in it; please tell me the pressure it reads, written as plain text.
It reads 0.5 psi
